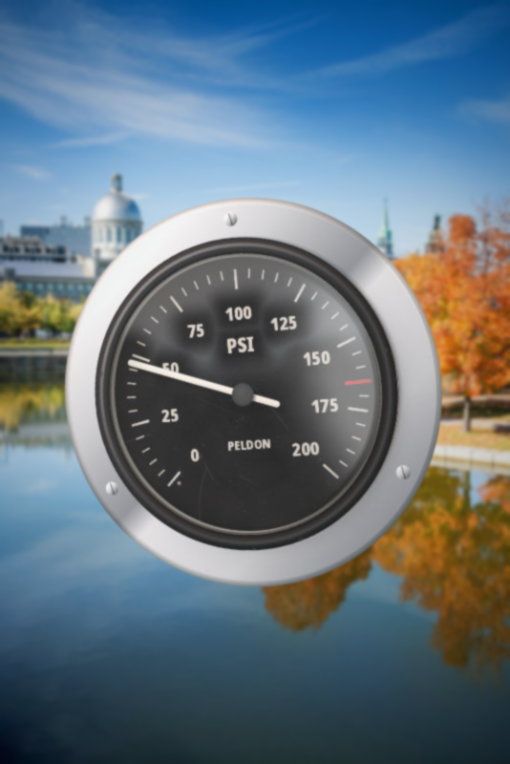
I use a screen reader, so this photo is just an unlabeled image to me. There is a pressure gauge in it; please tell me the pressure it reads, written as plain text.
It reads 47.5 psi
